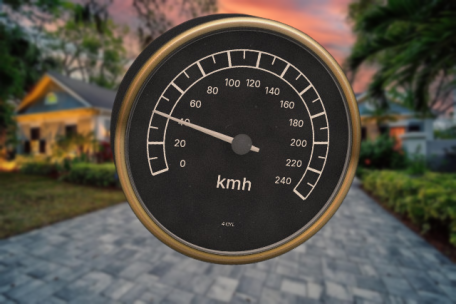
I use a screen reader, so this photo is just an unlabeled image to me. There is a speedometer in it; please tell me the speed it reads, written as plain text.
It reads 40 km/h
